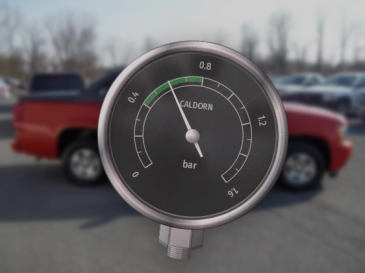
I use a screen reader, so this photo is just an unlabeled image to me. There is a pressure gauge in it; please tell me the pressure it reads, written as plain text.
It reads 0.6 bar
